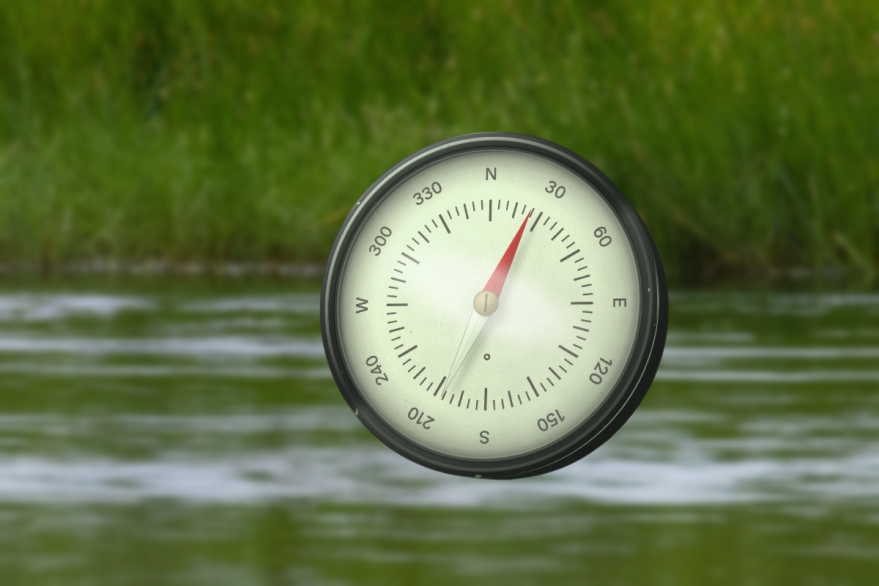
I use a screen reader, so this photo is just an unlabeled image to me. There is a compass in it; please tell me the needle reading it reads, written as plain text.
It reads 25 °
